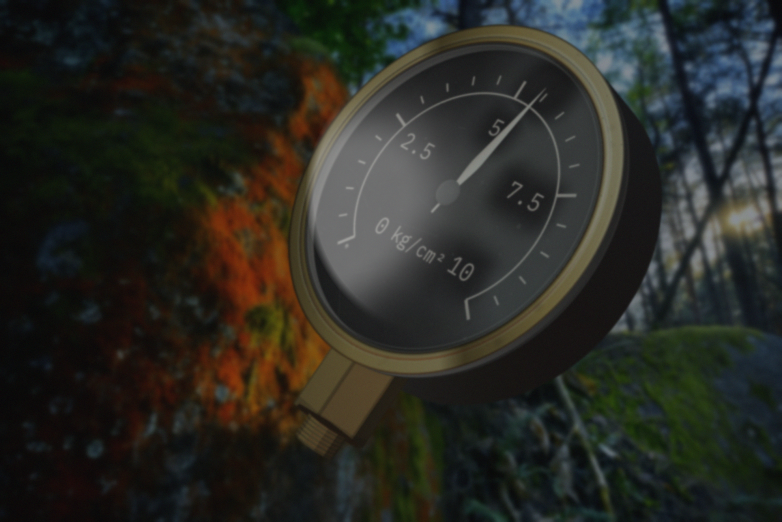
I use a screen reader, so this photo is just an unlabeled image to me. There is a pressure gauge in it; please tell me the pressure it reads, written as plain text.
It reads 5.5 kg/cm²
